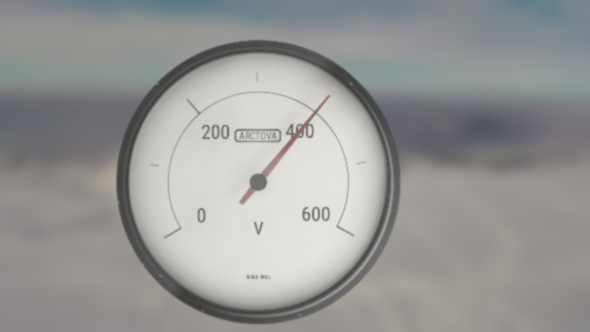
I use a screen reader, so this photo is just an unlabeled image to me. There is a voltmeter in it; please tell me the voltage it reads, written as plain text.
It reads 400 V
